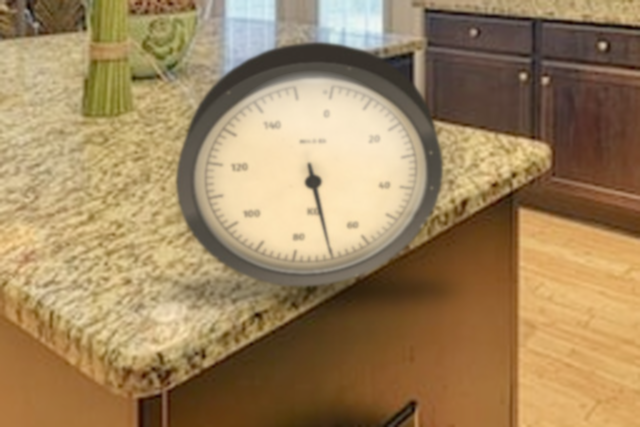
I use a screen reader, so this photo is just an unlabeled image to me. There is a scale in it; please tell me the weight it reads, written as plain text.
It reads 70 kg
